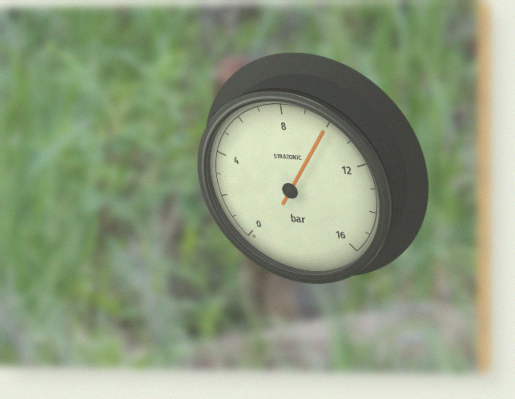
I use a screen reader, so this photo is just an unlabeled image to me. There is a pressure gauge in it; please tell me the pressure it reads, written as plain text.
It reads 10 bar
